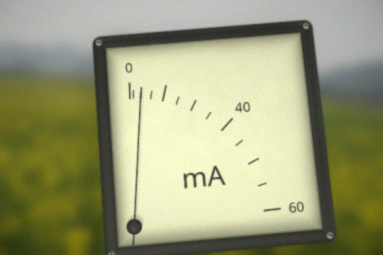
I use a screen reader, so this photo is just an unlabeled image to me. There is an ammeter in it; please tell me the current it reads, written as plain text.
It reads 10 mA
